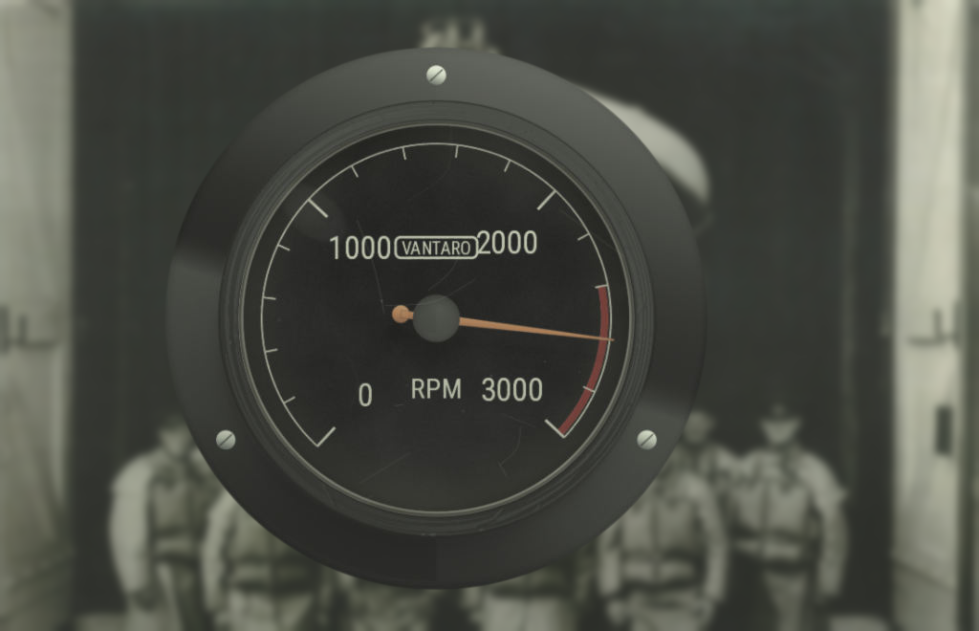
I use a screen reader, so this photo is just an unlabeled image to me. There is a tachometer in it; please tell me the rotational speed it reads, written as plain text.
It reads 2600 rpm
